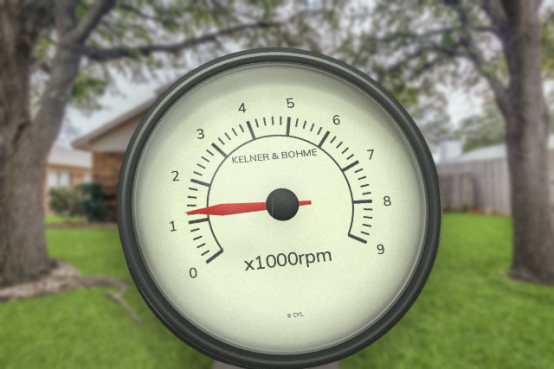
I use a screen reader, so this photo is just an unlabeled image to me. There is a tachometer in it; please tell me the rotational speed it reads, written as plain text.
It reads 1200 rpm
